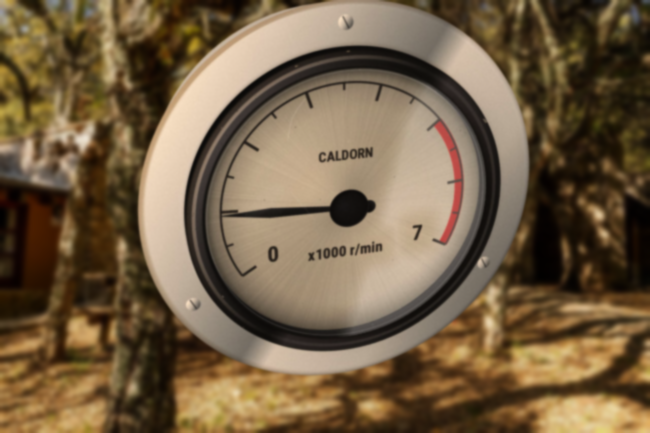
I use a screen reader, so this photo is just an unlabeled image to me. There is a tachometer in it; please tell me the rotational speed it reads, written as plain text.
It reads 1000 rpm
